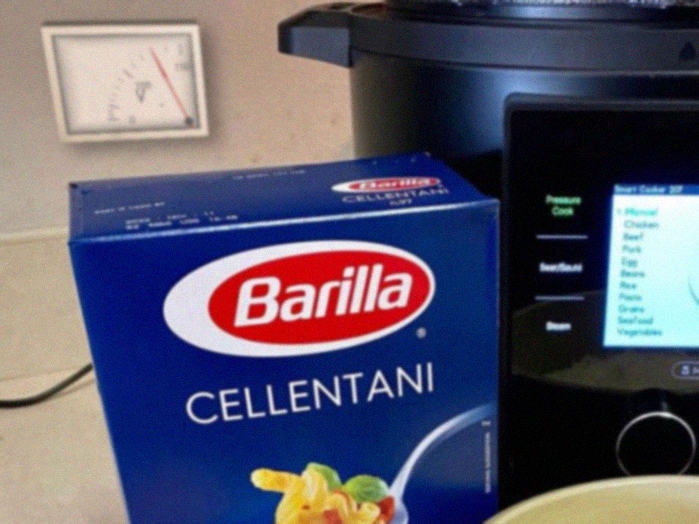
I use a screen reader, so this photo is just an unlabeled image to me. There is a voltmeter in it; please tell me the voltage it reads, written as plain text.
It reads 130 V
